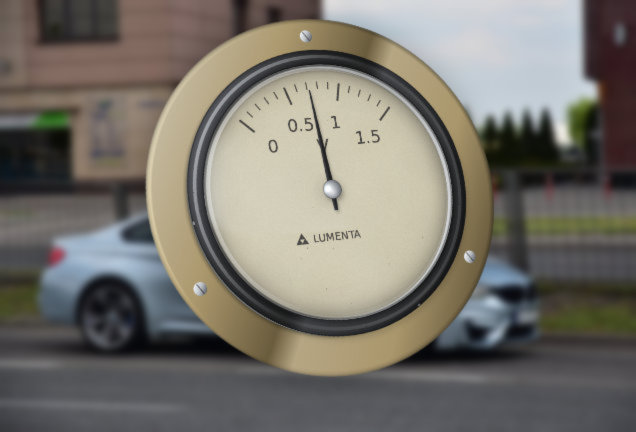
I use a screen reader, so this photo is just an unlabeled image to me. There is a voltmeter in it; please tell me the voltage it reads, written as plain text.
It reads 0.7 V
